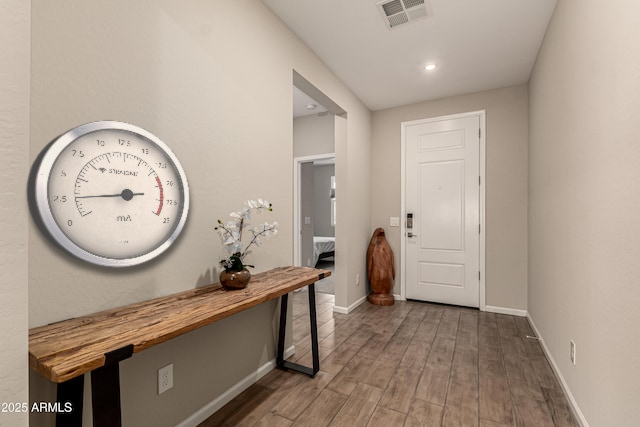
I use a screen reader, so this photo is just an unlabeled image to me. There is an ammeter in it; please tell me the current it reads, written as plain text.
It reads 2.5 mA
